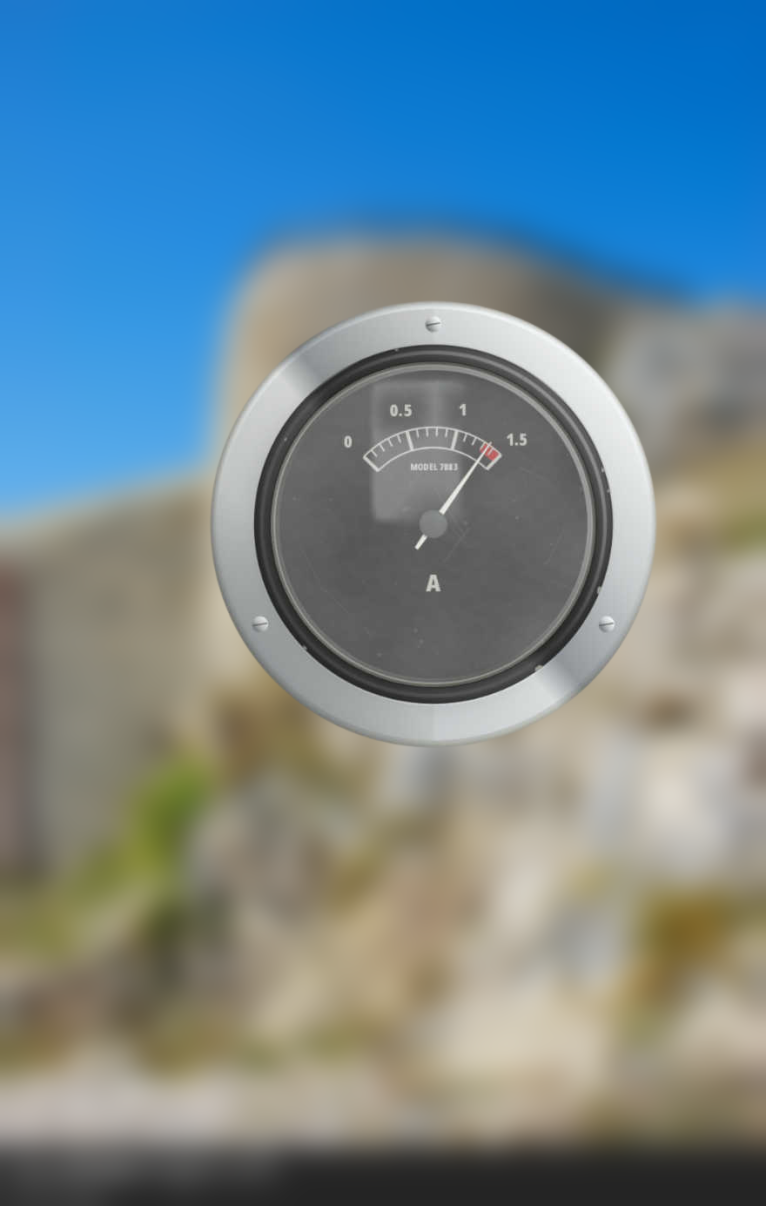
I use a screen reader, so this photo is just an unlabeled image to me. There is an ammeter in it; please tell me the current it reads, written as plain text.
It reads 1.35 A
